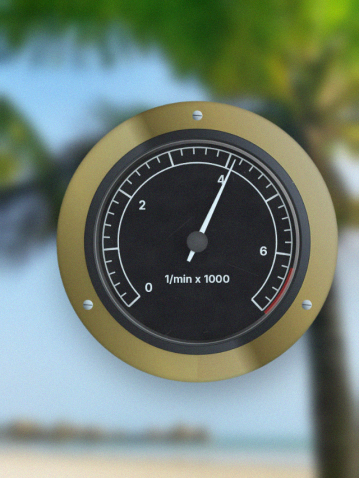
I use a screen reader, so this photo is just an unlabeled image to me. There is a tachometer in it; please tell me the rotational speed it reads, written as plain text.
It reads 4100 rpm
